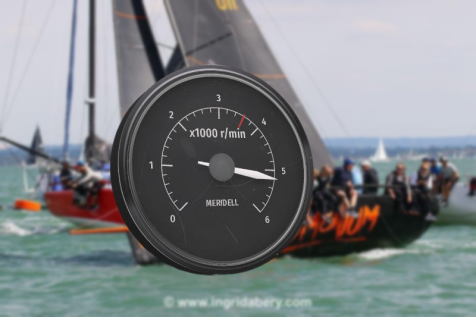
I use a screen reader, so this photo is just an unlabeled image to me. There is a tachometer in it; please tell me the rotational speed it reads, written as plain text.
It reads 5200 rpm
